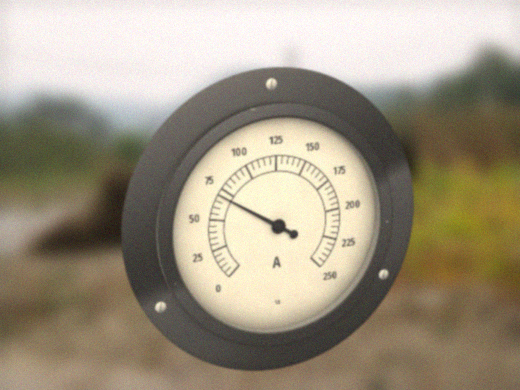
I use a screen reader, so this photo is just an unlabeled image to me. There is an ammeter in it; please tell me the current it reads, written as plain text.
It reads 70 A
